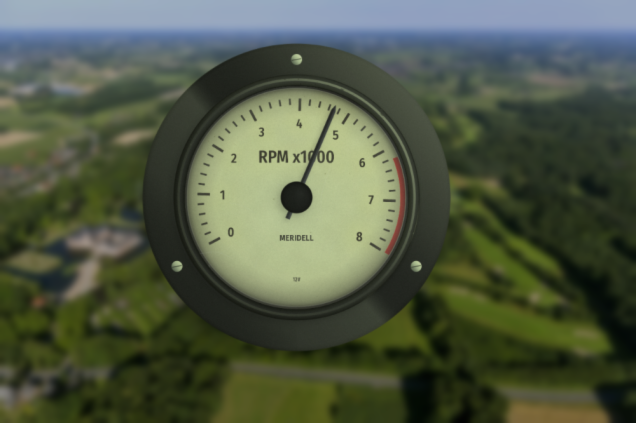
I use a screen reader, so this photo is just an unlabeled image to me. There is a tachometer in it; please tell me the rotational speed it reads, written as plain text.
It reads 4700 rpm
